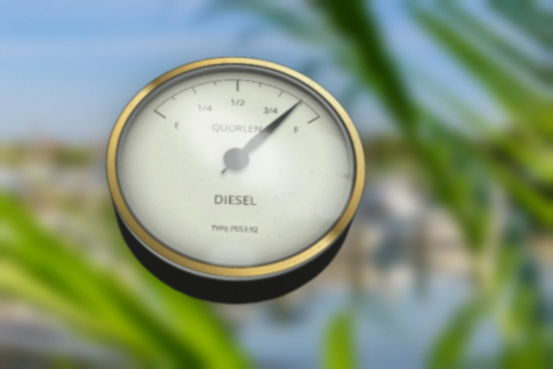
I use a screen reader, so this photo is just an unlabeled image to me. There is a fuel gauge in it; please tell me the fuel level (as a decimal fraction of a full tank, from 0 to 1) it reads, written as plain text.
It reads 0.875
